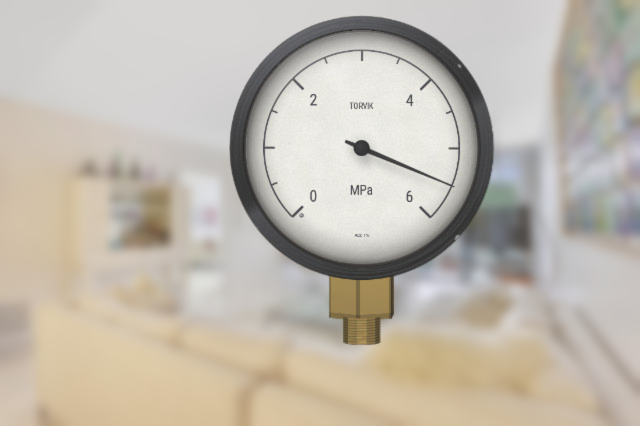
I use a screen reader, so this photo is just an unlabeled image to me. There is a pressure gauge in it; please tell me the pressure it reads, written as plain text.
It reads 5.5 MPa
